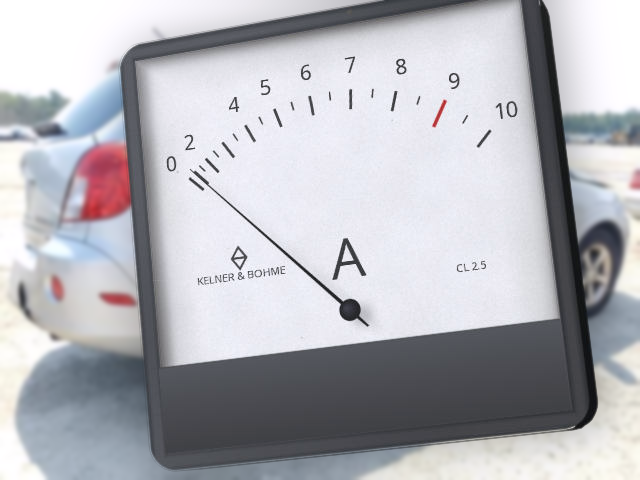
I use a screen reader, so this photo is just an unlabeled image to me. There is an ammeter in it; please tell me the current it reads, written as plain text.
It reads 1 A
